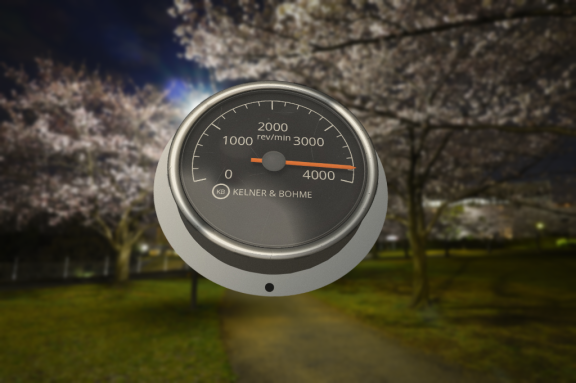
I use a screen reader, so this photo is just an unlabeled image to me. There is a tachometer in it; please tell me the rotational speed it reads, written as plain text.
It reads 3800 rpm
